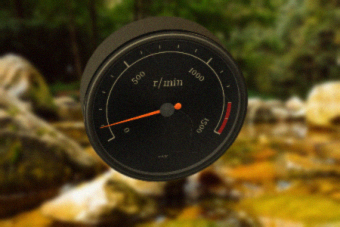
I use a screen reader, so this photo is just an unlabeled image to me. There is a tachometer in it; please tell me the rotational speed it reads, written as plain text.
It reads 100 rpm
